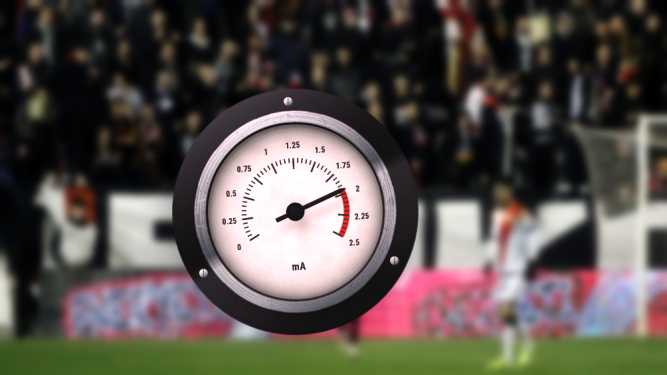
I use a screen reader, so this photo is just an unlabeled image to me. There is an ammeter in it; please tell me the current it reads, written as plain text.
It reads 1.95 mA
